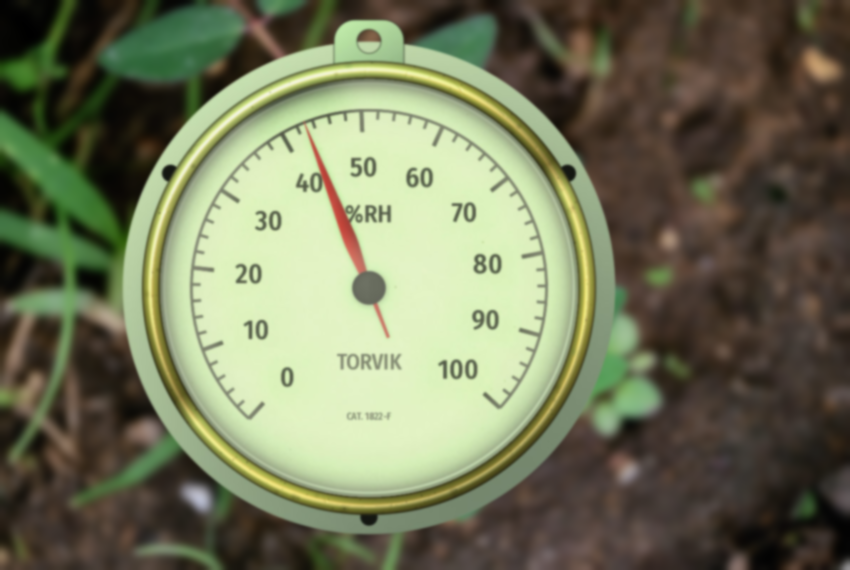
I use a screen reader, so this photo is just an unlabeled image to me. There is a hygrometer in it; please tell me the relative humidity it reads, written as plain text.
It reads 43 %
